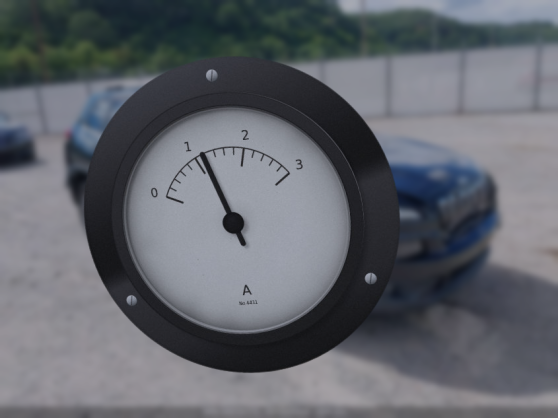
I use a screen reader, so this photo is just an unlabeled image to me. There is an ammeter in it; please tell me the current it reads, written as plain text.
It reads 1.2 A
